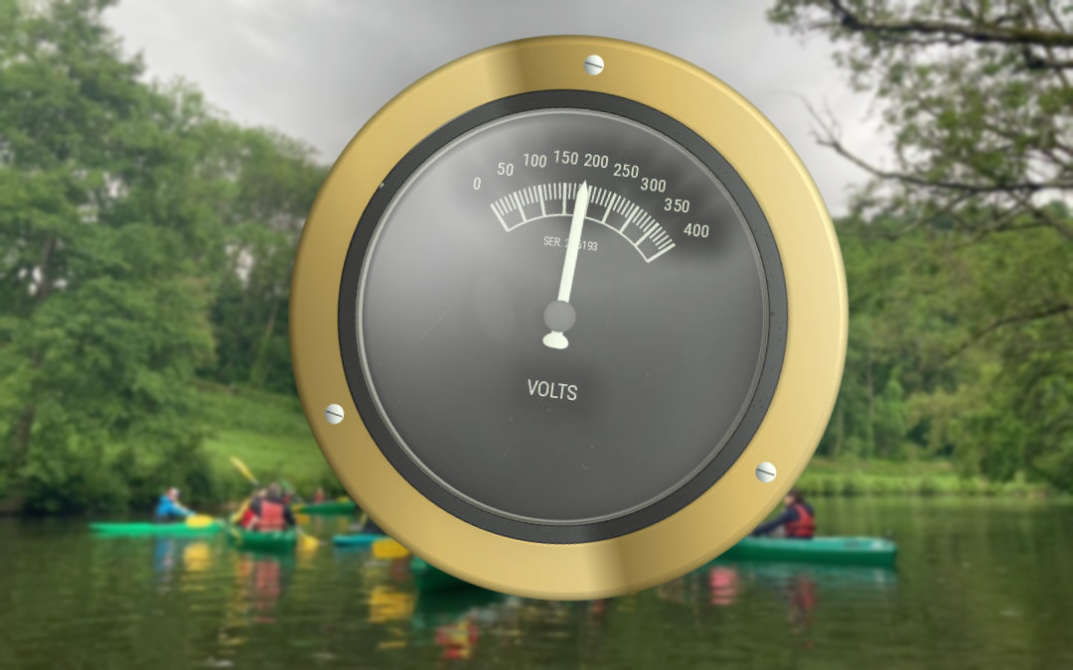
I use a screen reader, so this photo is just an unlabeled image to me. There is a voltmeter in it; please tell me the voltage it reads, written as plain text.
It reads 190 V
